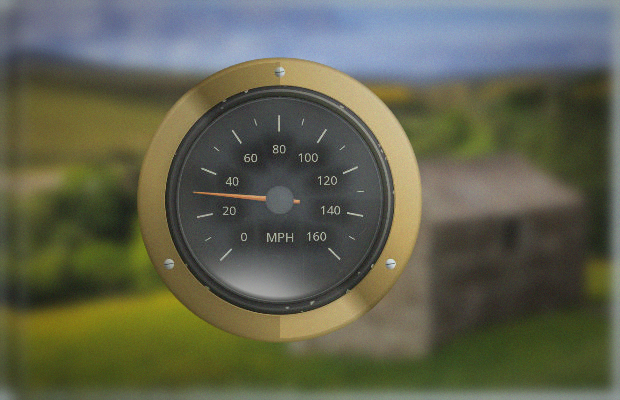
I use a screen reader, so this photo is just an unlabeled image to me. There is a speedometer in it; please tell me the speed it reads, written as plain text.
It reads 30 mph
